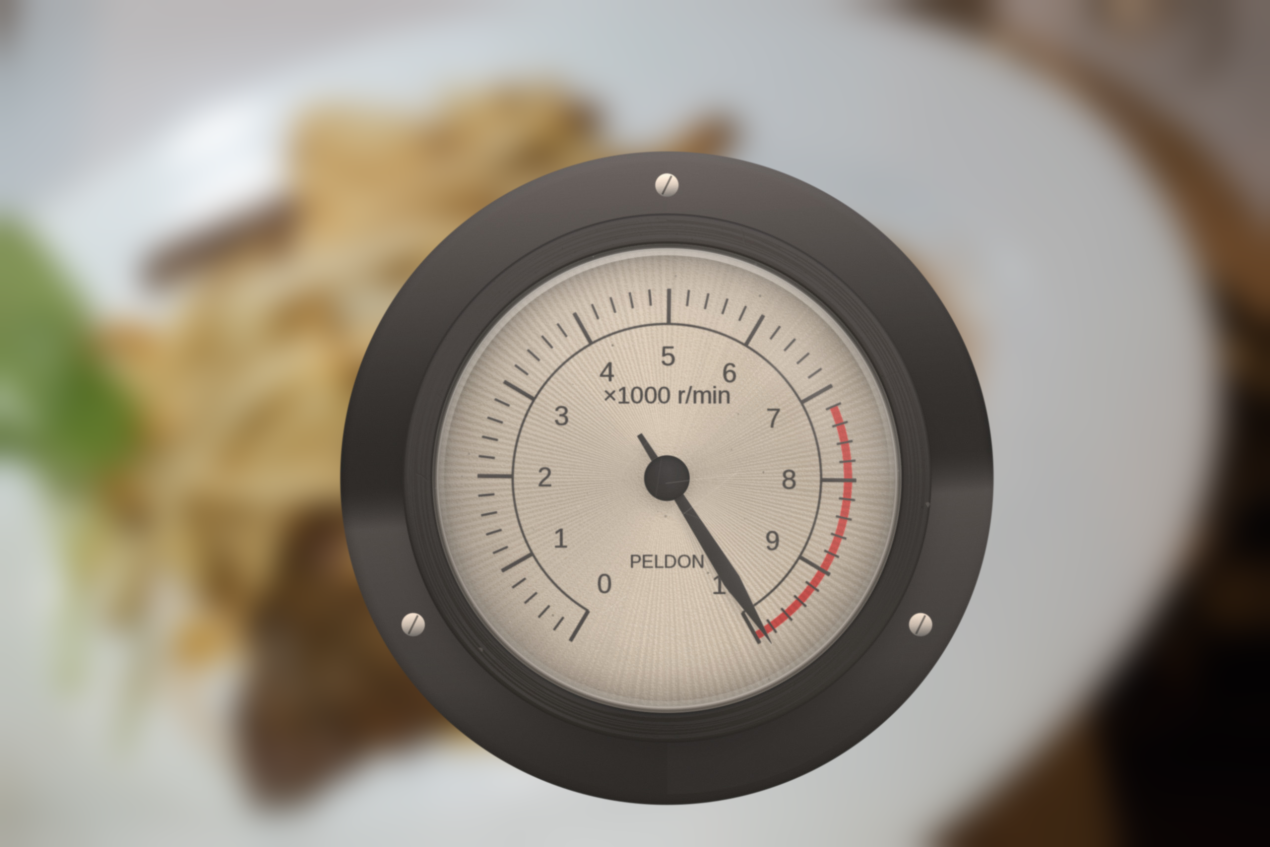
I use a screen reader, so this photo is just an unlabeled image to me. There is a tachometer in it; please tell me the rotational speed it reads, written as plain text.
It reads 9900 rpm
